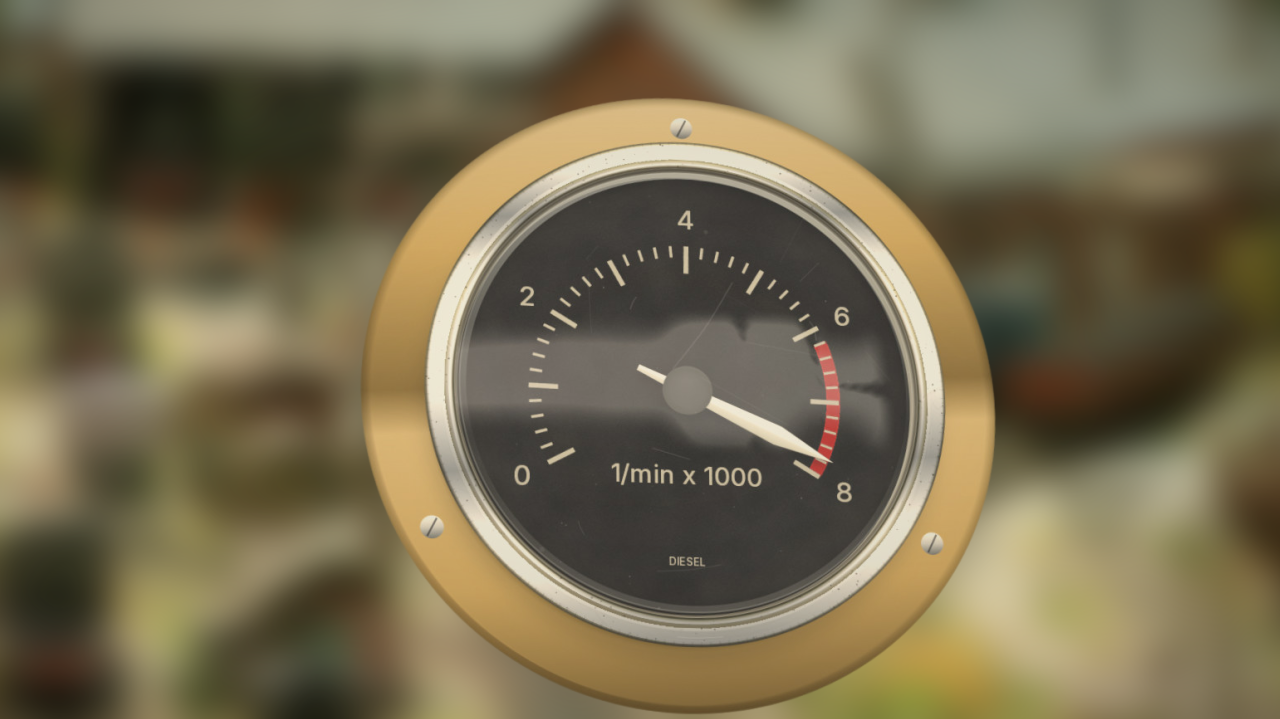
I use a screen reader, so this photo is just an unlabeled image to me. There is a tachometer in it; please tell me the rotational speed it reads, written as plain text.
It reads 7800 rpm
